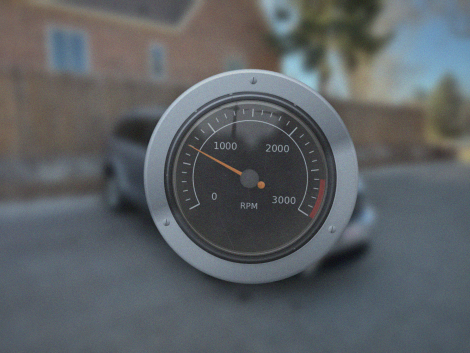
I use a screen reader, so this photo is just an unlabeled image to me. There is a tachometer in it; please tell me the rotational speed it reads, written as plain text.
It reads 700 rpm
